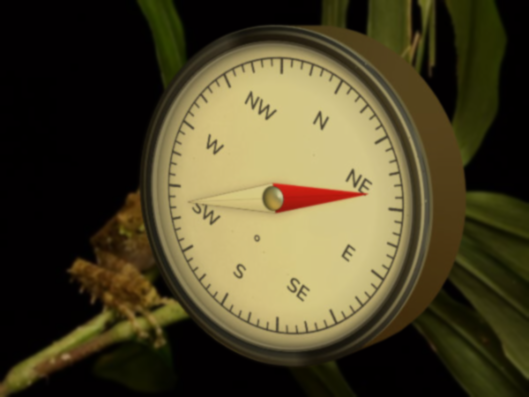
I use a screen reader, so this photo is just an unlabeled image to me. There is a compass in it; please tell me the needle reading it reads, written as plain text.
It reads 52.5 °
